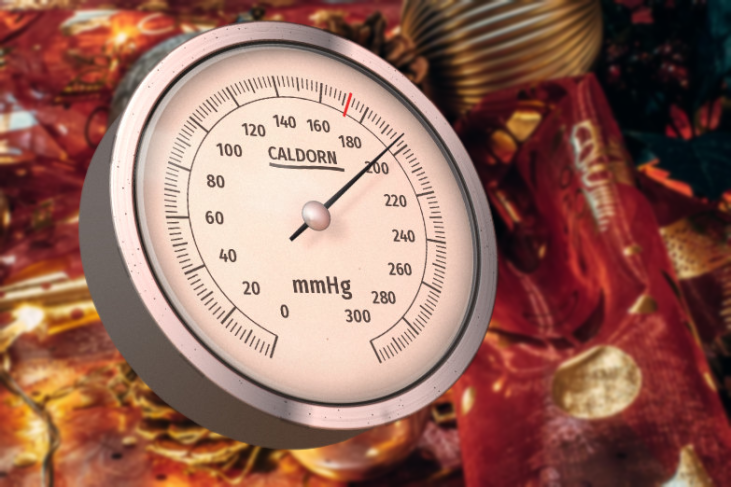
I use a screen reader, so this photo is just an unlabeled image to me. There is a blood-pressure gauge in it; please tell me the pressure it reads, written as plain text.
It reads 196 mmHg
